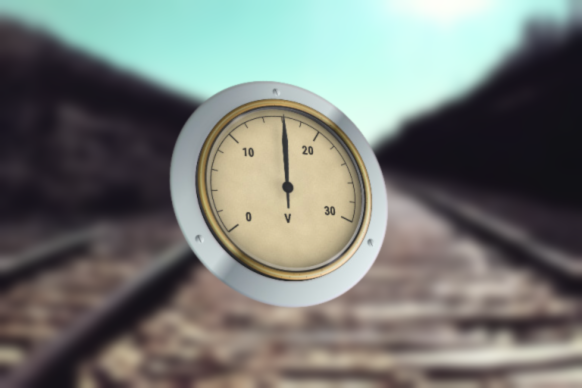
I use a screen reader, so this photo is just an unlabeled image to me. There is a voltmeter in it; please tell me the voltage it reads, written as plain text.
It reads 16 V
